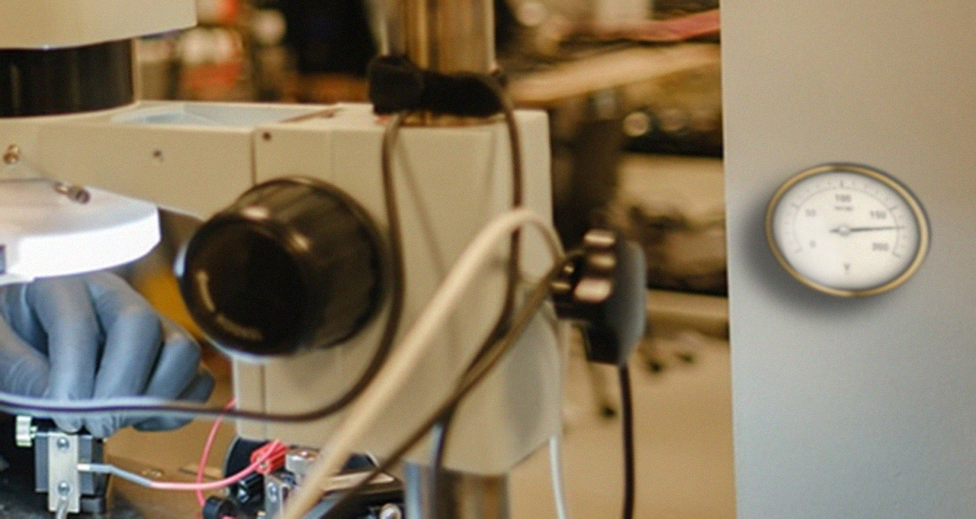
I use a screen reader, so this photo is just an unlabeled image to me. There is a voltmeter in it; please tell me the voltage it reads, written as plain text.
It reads 170 V
